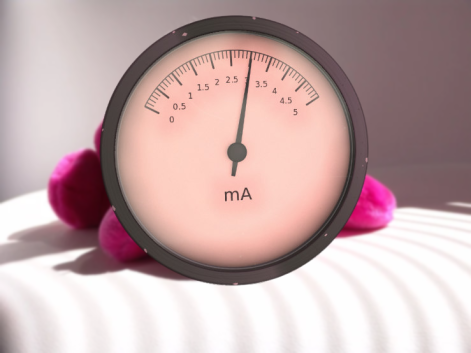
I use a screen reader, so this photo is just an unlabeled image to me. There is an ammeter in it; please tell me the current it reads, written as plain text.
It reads 3 mA
